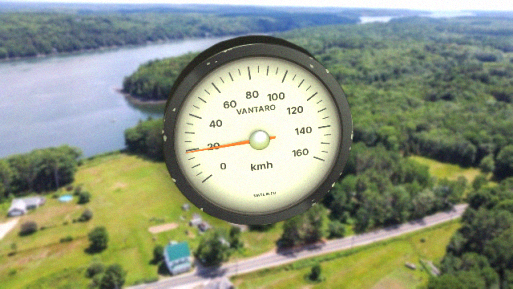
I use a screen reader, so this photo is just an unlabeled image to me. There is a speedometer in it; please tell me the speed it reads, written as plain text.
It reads 20 km/h
